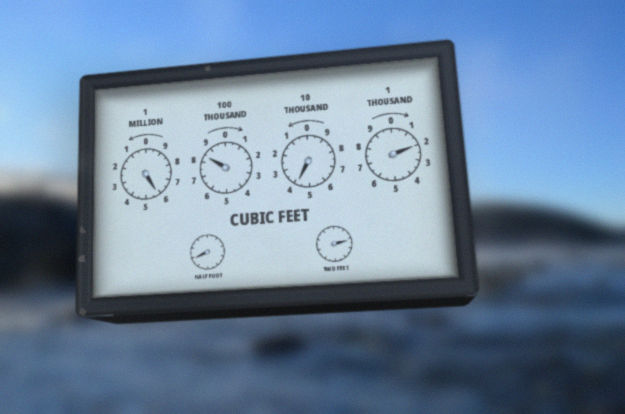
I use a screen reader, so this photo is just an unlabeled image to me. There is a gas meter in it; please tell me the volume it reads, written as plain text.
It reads 584200 ft³
